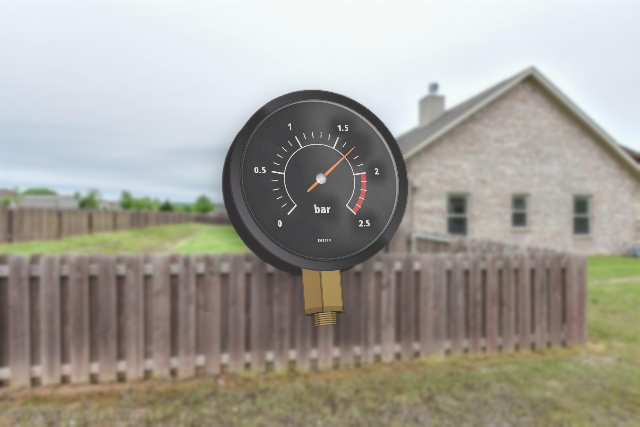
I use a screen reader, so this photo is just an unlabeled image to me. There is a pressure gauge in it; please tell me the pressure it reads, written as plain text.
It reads 1.7 bar
